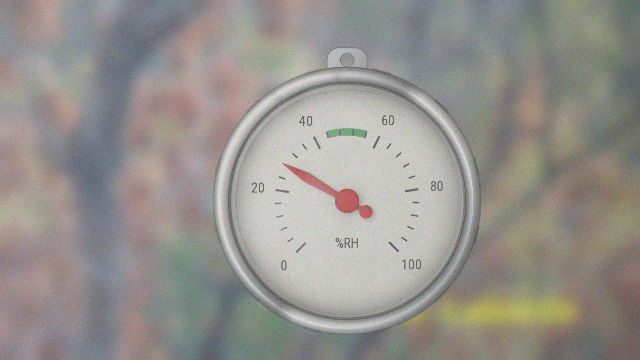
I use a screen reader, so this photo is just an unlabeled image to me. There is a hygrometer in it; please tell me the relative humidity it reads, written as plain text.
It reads 28 %
